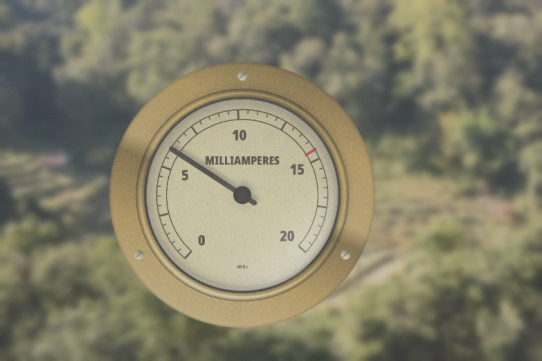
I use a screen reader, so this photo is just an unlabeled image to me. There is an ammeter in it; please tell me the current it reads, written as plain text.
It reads 6 mA
